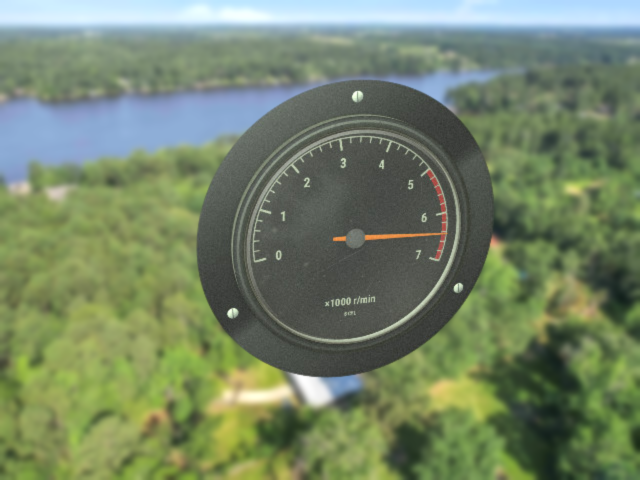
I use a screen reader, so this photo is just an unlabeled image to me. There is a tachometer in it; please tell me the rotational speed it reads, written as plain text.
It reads 6400 rpm
